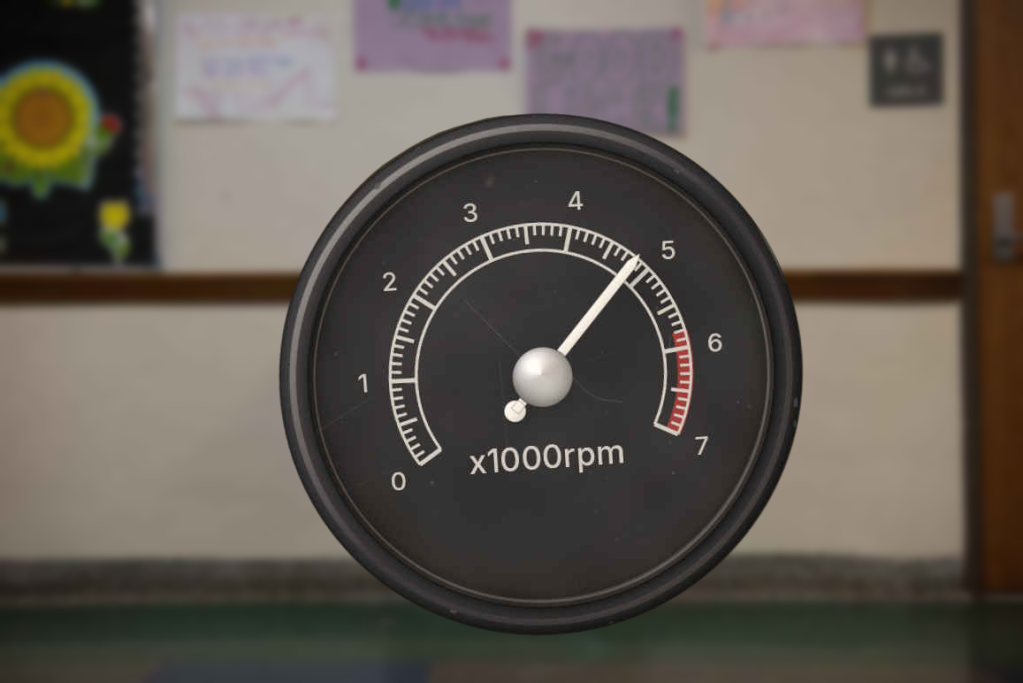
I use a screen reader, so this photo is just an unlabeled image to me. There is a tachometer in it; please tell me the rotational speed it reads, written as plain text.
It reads 4800 rpm
